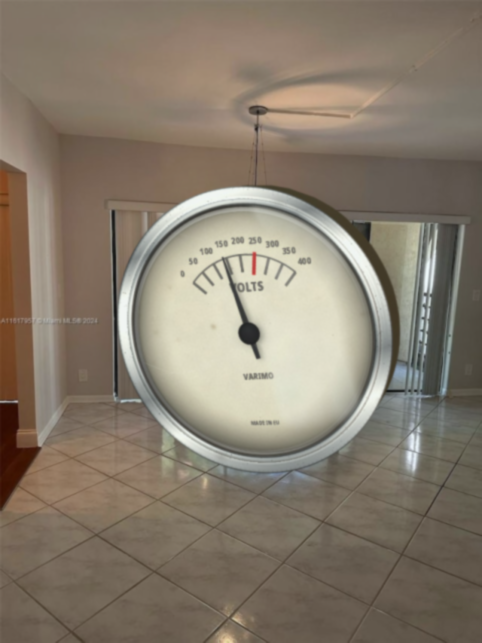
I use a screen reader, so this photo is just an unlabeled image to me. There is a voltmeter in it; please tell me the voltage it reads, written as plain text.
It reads 150 V
